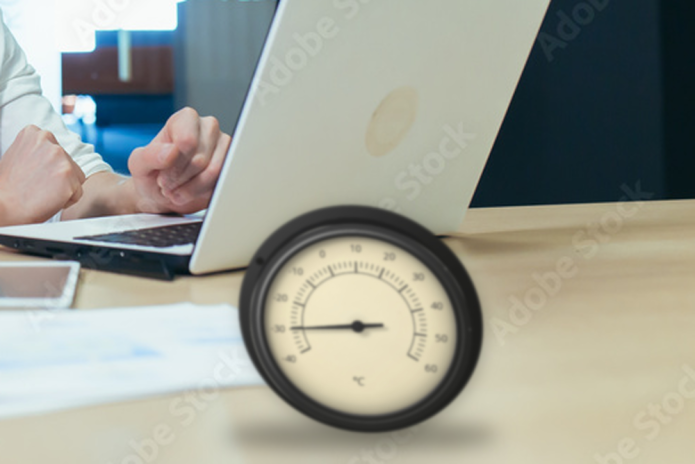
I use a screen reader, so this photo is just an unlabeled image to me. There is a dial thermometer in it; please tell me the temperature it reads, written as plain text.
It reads -30 °C
